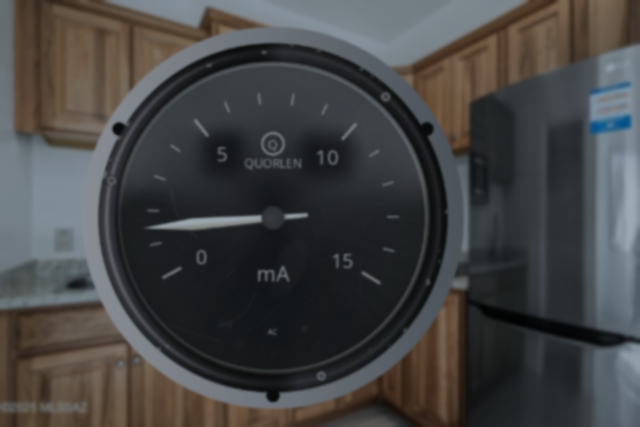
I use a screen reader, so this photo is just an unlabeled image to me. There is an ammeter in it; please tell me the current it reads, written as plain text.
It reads 1.5 mA
